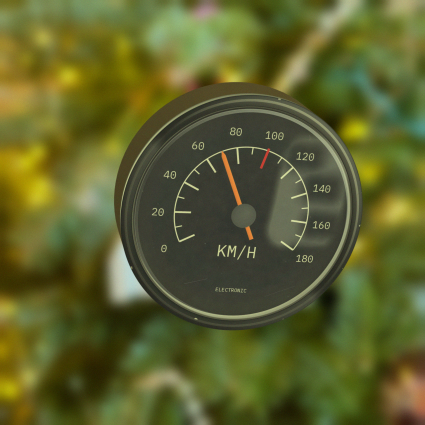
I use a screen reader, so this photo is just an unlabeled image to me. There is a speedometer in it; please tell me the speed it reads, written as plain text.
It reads 70 km/h
